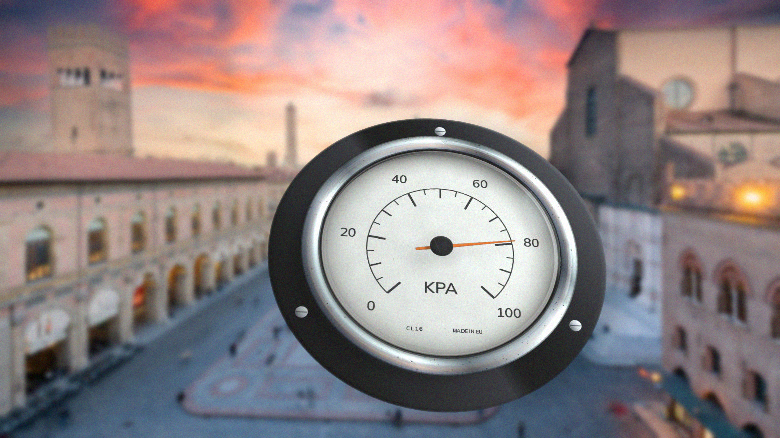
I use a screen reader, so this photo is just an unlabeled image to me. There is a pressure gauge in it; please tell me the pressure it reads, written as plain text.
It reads 80 kPa
